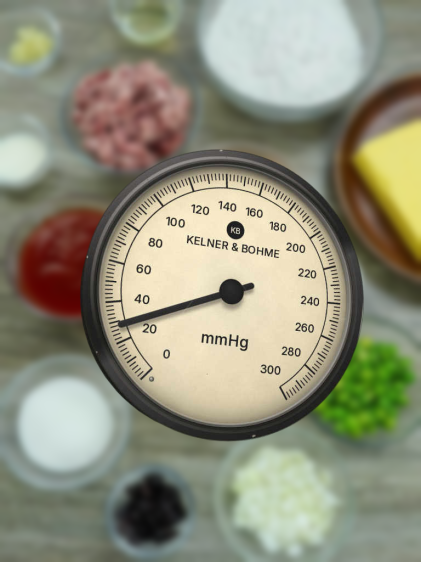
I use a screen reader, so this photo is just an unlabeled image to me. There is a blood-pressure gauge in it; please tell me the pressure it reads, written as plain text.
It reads 28 mmHg
